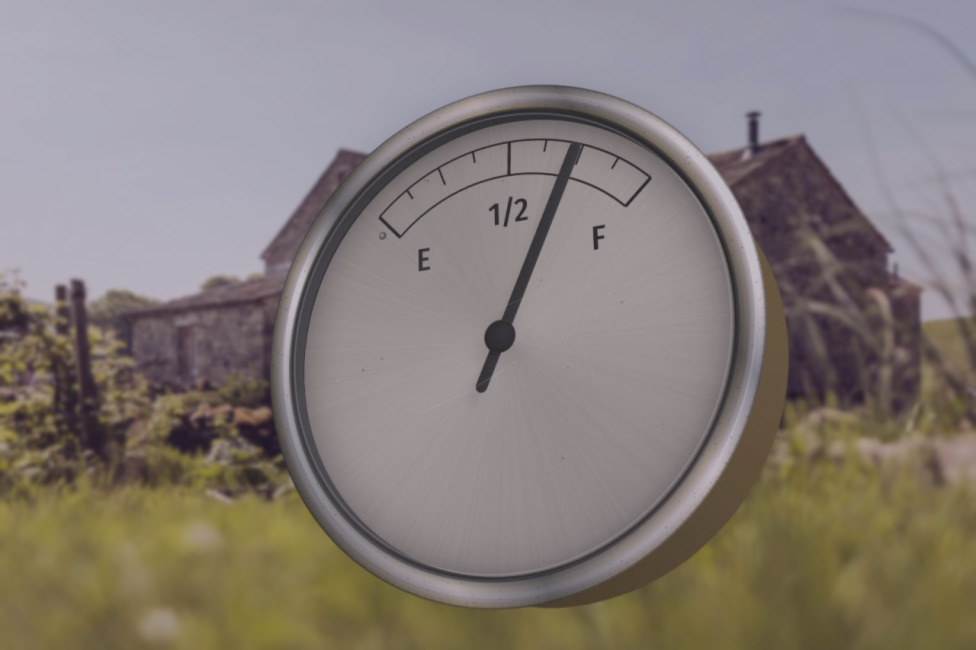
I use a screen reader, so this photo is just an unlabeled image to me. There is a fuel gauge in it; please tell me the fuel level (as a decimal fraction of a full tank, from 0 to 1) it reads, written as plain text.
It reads 0.75
